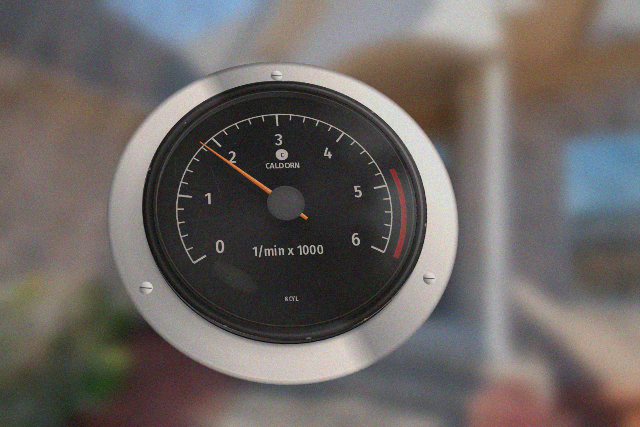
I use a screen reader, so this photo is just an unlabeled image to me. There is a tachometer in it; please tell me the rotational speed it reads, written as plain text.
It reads 1800 rpm
